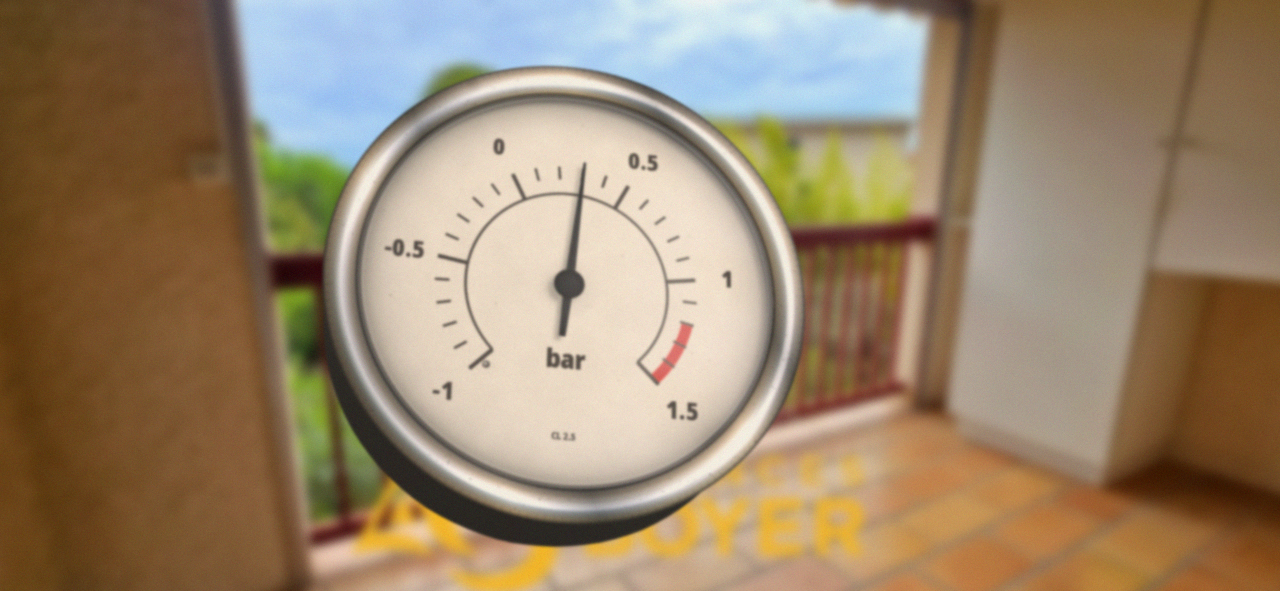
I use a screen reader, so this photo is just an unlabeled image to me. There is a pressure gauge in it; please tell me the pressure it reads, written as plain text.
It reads 0.3 bar
